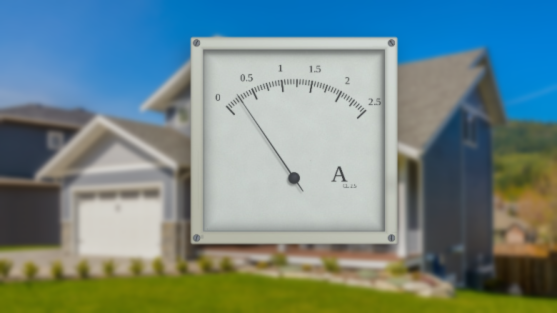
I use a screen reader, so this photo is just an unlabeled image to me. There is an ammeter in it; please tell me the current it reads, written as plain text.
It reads 0.25 A
